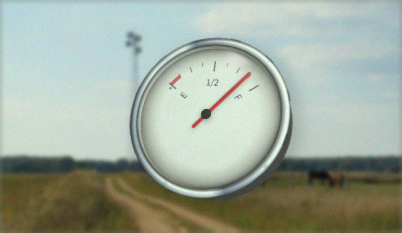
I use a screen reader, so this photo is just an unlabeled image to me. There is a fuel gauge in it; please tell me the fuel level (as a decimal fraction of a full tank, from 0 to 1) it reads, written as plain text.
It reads 0.875
